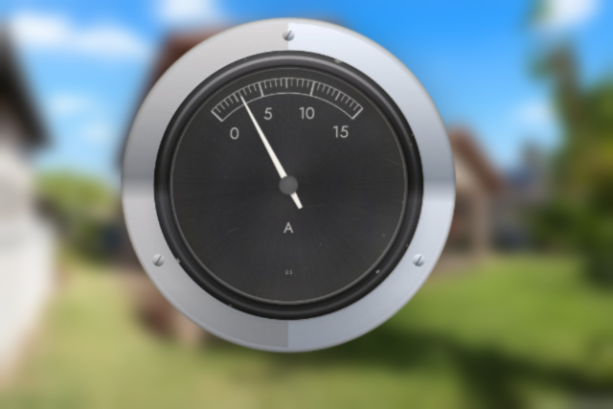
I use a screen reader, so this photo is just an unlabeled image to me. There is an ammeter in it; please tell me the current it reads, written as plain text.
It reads 3 A
